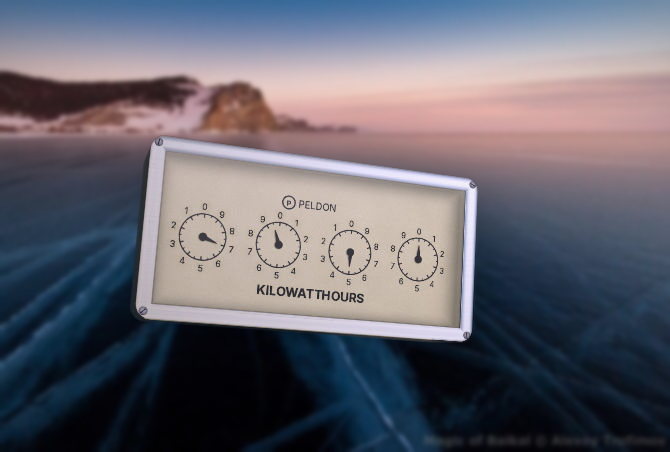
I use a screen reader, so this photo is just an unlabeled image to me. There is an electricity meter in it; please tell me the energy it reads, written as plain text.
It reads 6950 kWh
